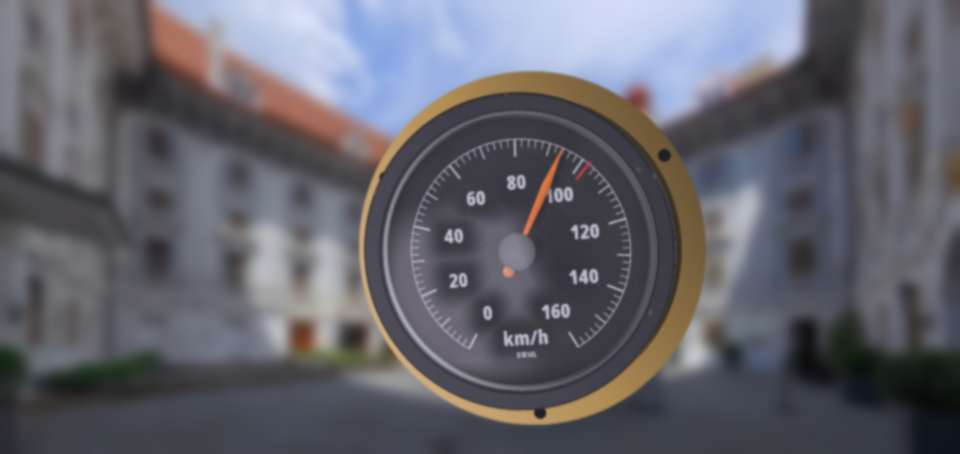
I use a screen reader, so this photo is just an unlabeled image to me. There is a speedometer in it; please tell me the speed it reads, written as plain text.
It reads 94 km/h
